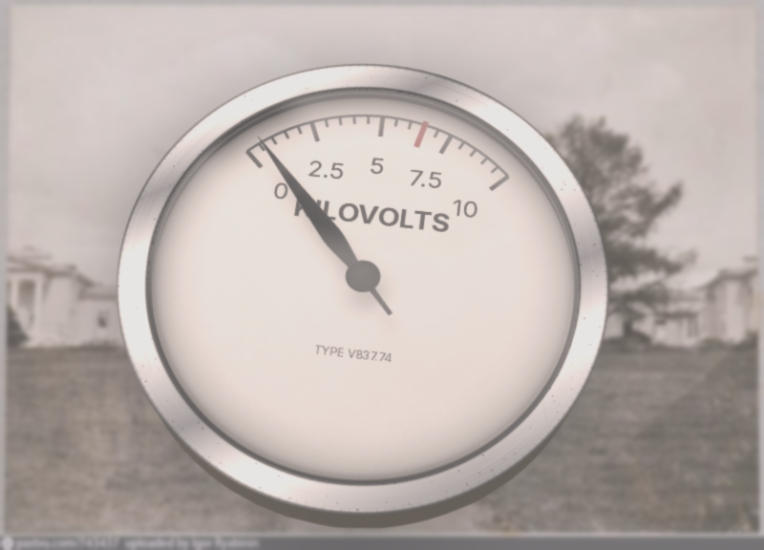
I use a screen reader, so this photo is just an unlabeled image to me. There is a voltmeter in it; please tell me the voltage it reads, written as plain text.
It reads 0.5 kV
